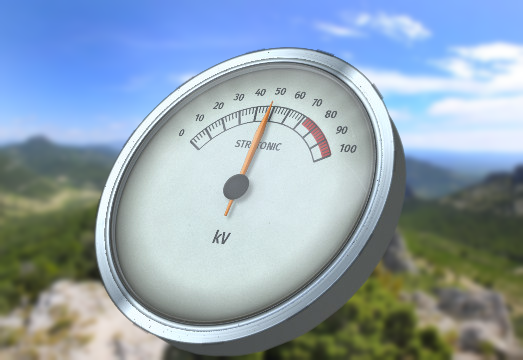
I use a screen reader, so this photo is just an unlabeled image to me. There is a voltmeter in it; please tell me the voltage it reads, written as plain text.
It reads 50 kV
